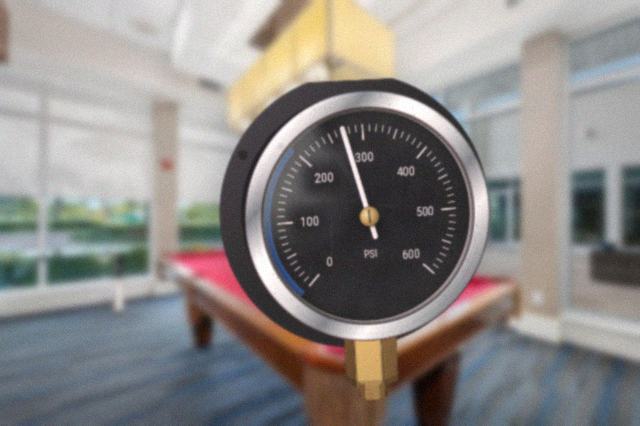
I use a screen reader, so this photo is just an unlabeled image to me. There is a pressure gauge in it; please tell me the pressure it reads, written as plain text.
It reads 270 psi
